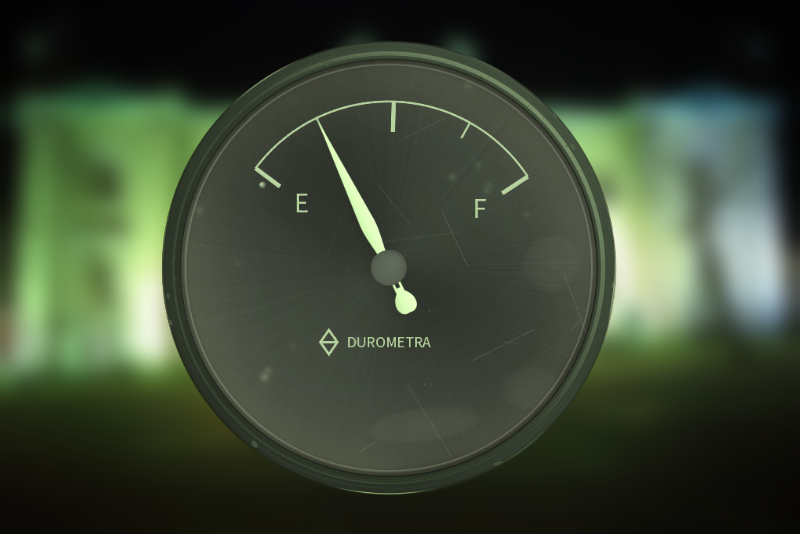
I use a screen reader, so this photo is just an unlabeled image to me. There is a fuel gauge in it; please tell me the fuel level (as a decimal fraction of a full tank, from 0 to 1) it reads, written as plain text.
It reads 0.25
